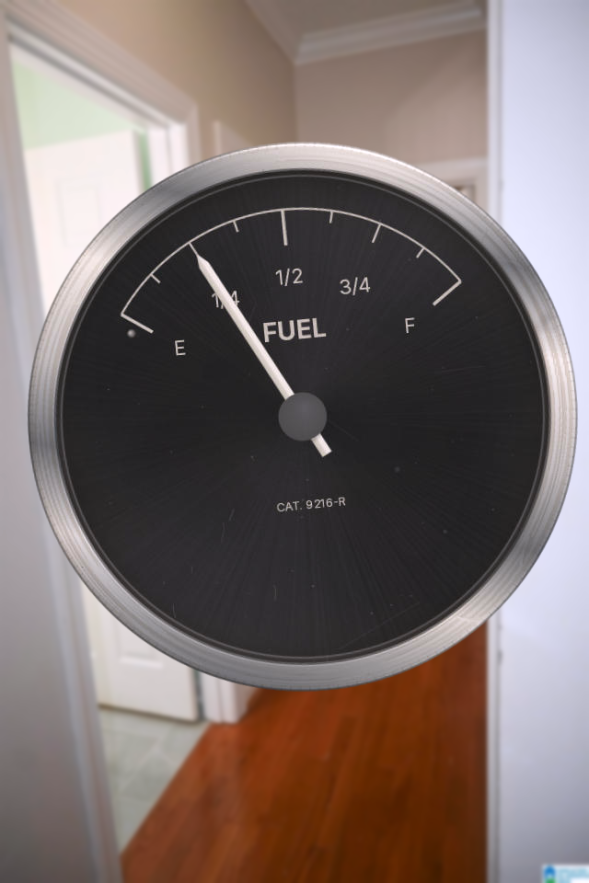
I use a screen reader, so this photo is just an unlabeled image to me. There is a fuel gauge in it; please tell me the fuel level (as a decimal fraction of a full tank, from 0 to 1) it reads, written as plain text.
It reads 0.25
